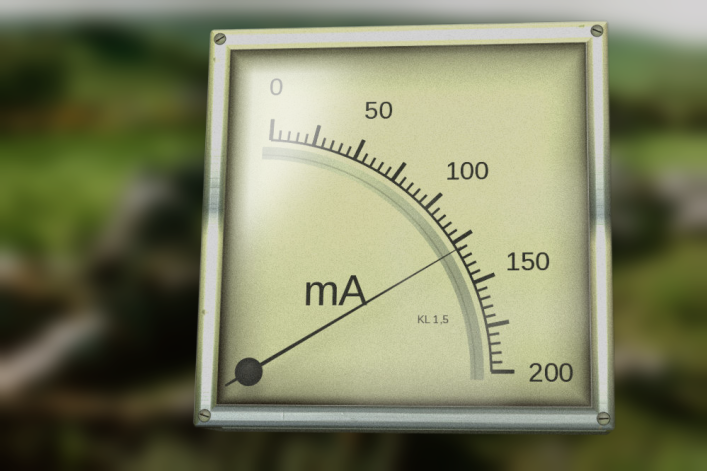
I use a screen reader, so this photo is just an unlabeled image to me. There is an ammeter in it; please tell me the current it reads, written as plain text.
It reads 130 mA
